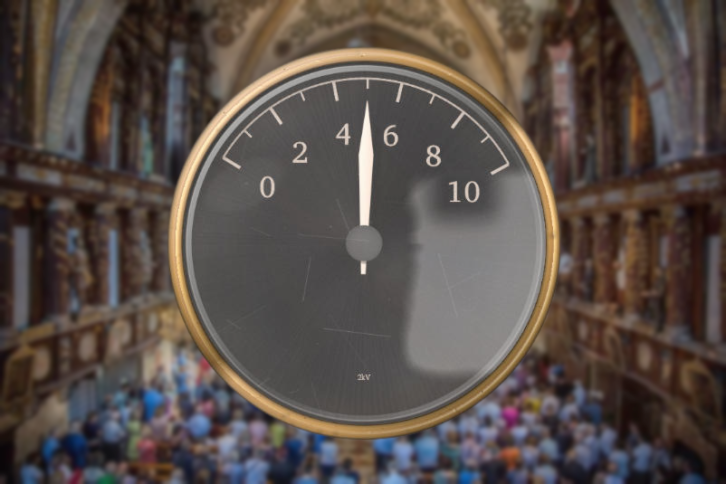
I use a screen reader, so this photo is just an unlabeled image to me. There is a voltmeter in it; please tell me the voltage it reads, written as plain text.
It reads 5 V
